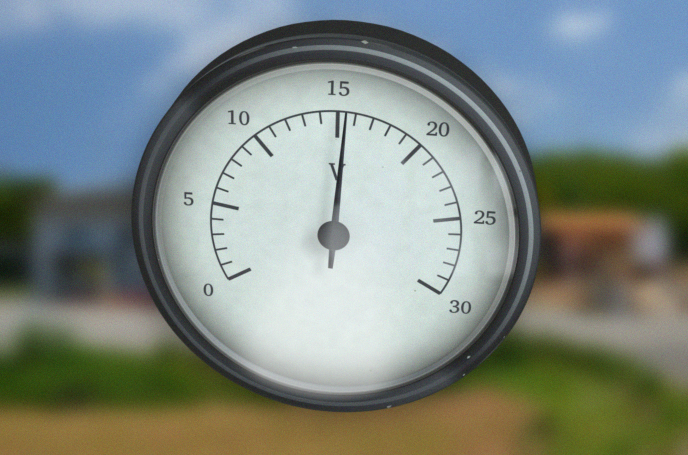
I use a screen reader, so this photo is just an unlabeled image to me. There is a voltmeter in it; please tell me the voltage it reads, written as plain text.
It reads 15.5 V
